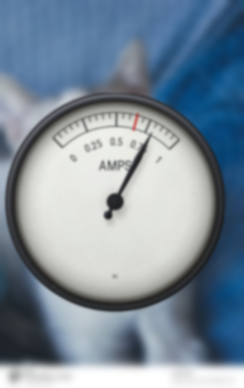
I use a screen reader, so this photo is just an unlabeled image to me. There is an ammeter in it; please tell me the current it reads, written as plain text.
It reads 0.8 A
